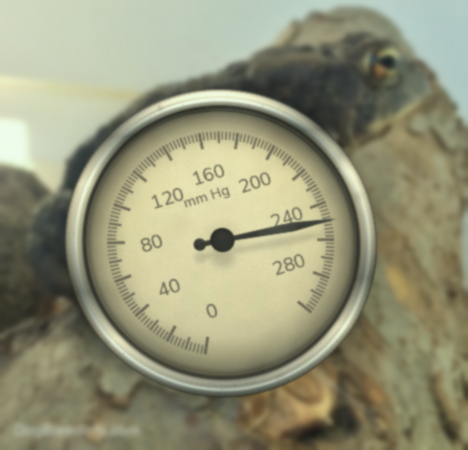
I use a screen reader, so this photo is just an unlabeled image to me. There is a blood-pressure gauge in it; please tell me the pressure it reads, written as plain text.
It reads 250 mmHg
